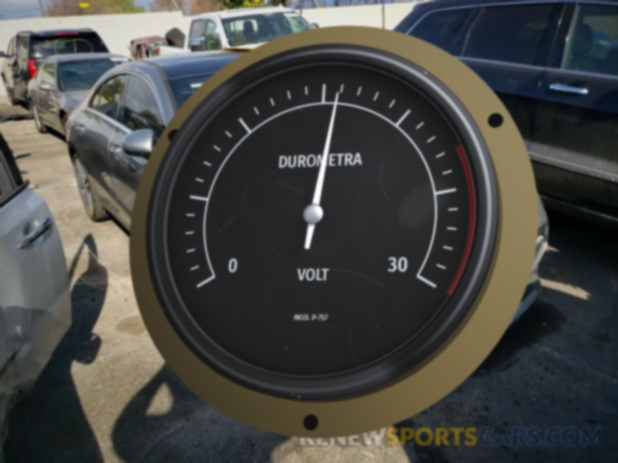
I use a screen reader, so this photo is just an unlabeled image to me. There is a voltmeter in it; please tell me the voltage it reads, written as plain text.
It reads 16 V
